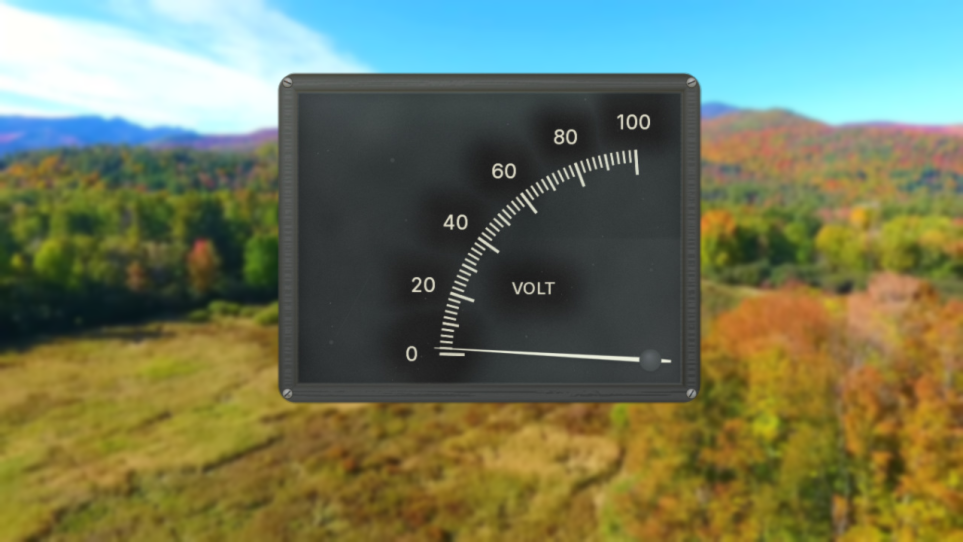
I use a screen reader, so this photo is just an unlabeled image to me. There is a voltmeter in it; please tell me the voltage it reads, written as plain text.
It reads 2 V
